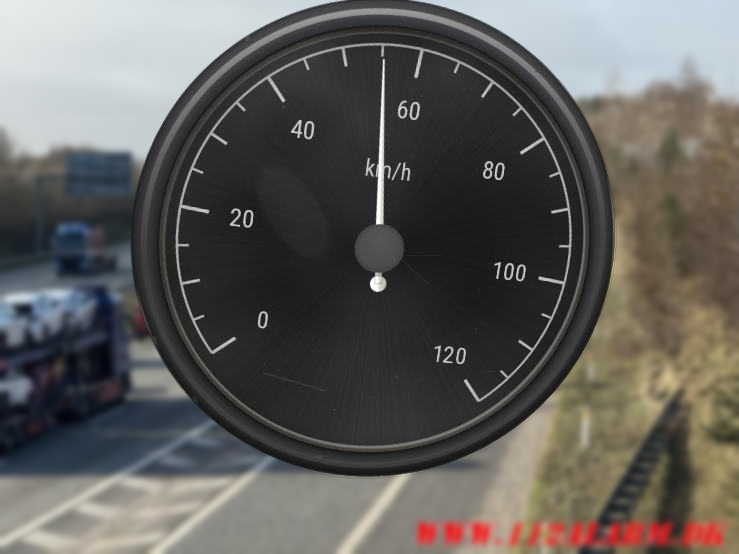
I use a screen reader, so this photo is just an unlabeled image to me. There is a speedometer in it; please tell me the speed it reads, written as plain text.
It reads 55 km/h
